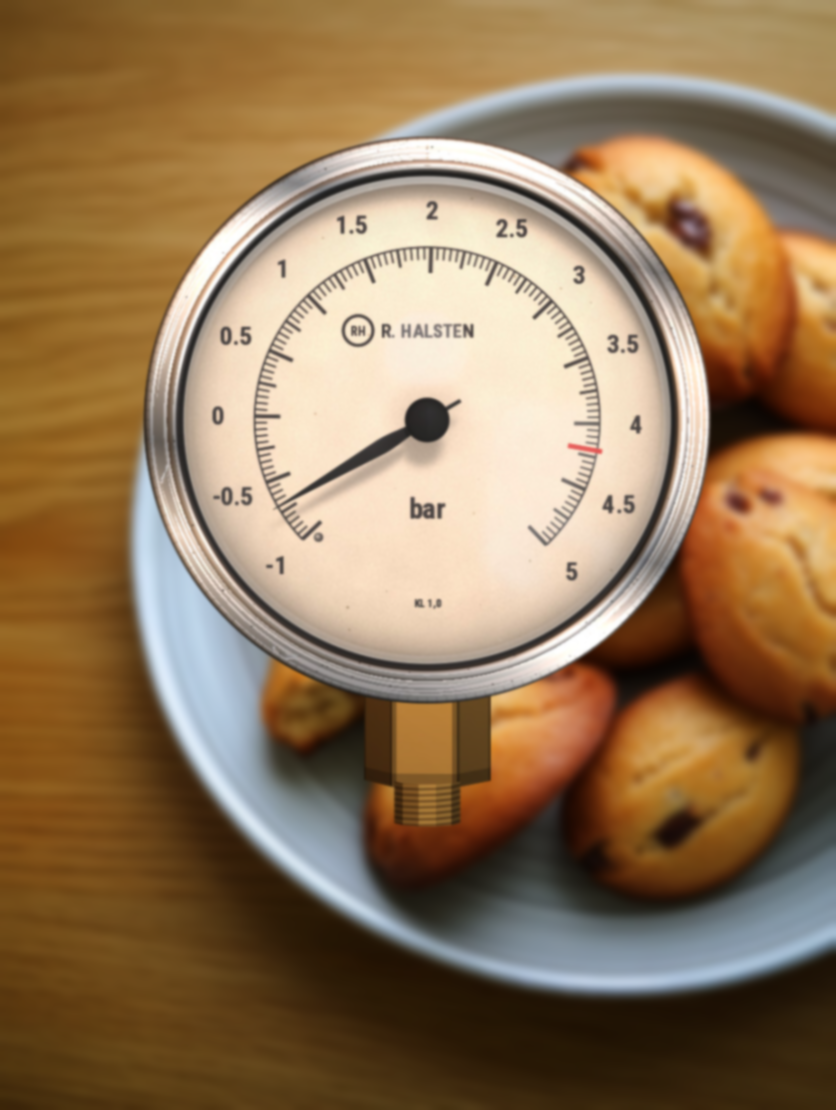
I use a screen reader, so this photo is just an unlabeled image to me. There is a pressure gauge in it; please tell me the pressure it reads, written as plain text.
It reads -0.7 bar
